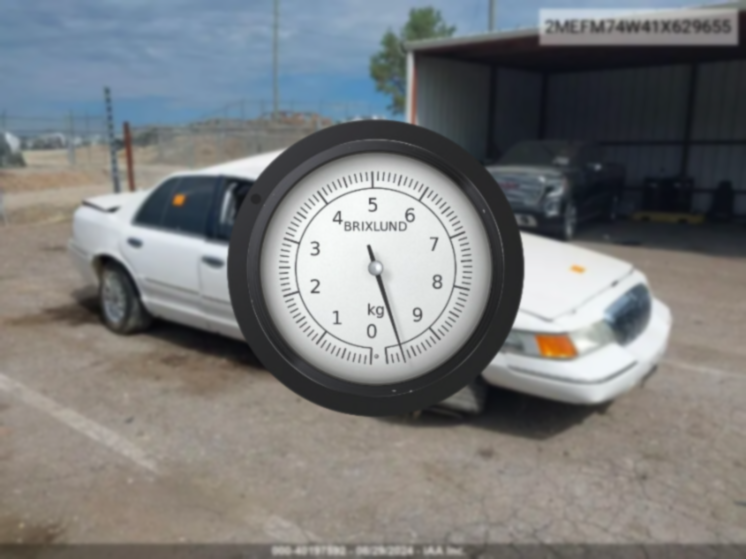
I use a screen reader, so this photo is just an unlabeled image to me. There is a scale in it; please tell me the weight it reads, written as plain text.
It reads 9.7 kg
